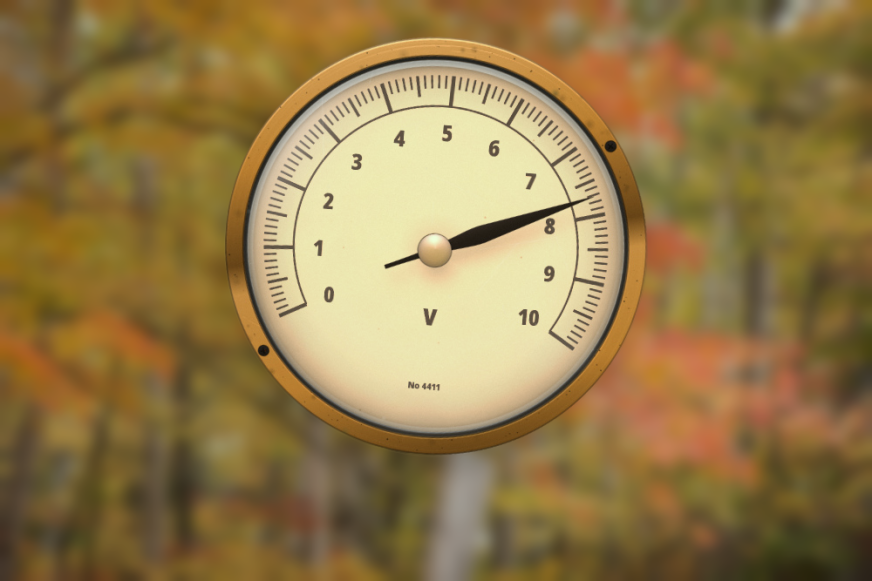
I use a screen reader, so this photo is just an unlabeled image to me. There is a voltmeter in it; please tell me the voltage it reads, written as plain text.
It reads 7.7 V
